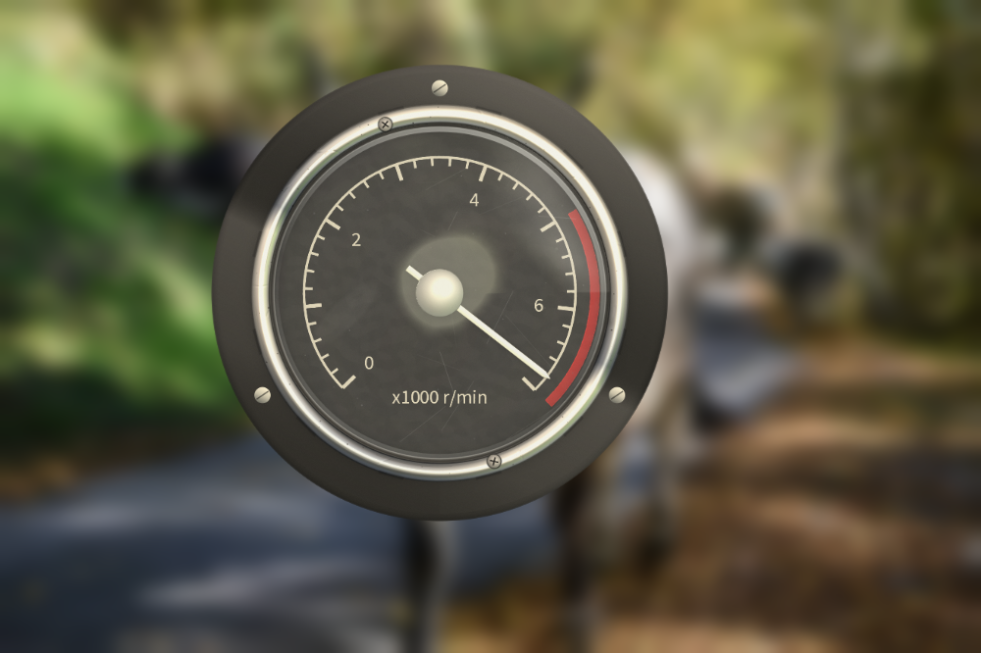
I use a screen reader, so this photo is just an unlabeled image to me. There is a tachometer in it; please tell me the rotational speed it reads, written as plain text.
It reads 6800 rpm
